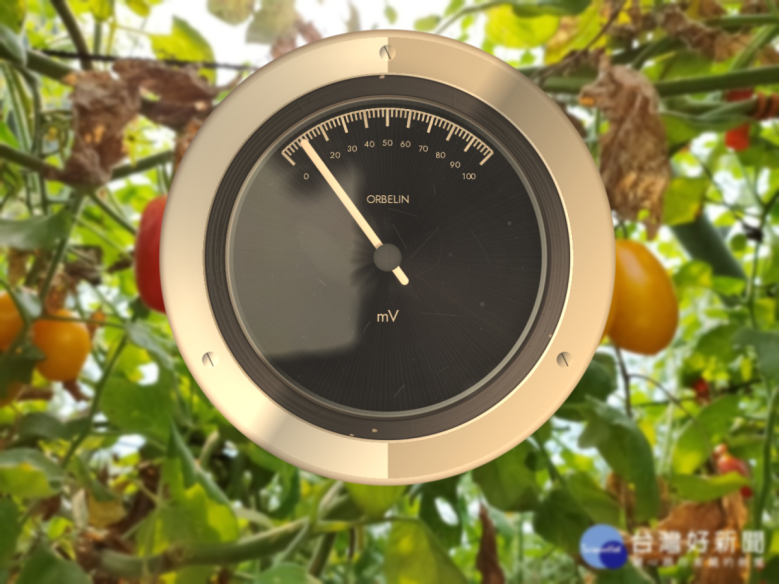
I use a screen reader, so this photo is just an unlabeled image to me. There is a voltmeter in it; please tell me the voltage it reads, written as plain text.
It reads 10 mV
